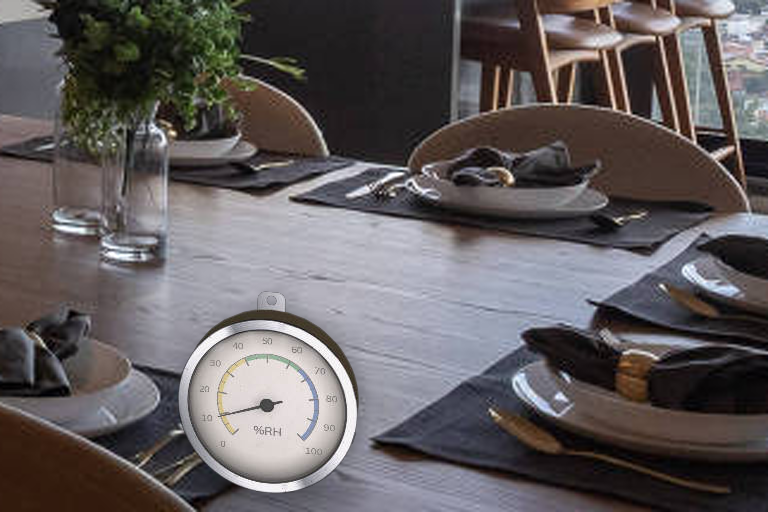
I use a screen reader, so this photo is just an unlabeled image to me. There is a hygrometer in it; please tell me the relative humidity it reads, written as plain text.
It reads 10 %
